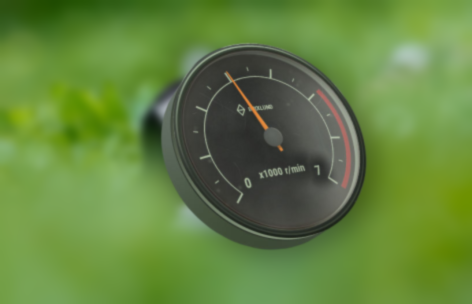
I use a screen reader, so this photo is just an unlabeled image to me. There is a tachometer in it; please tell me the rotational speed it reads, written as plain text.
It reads 3000 rpm
